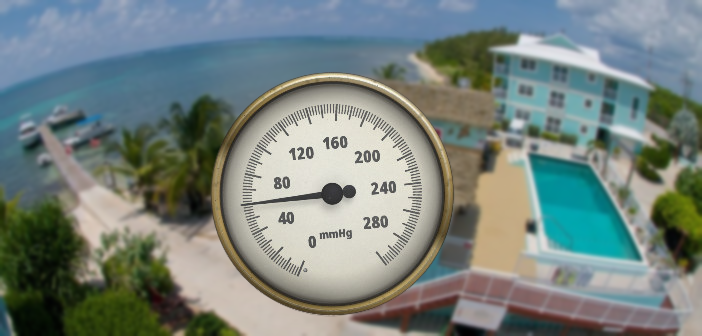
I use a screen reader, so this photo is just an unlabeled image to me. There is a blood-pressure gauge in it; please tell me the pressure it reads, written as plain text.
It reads 60 mmHg
